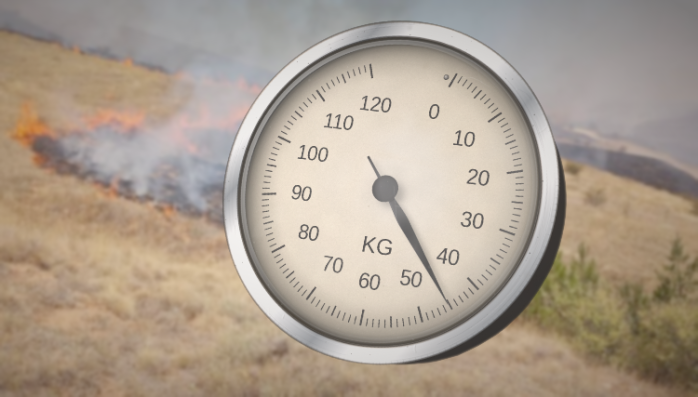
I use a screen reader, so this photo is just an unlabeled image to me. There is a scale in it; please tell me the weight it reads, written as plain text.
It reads 45 kg
